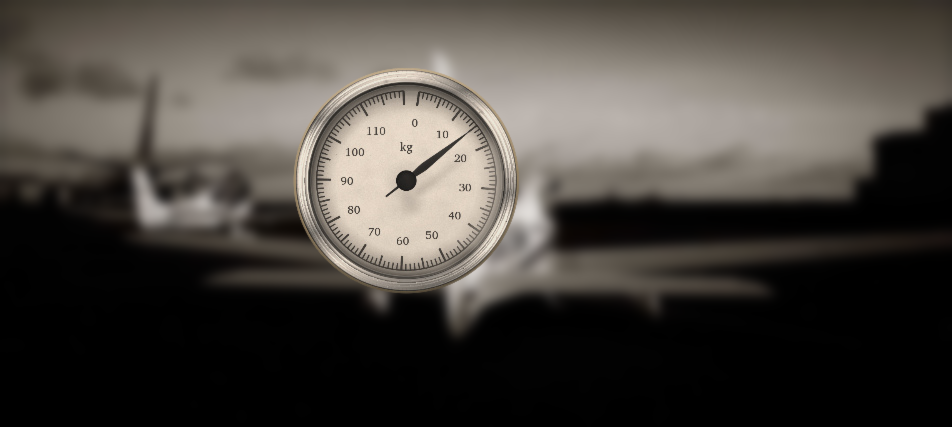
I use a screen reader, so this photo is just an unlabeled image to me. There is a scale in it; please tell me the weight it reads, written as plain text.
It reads 15 kg
